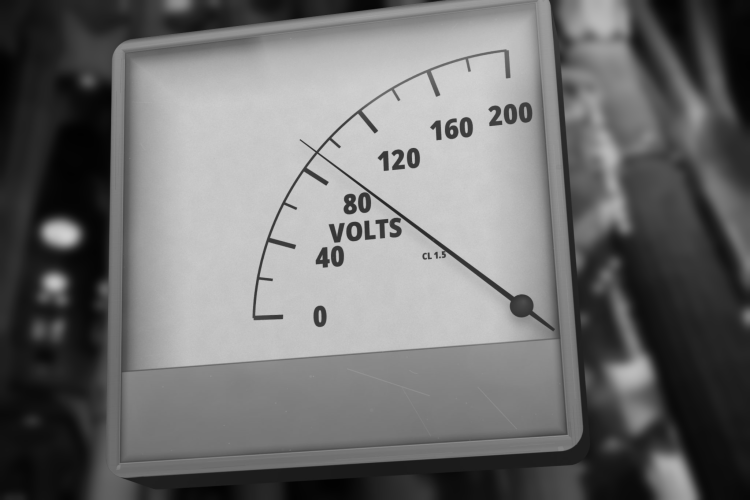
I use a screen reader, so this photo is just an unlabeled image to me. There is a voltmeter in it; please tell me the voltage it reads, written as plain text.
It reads 90 V
